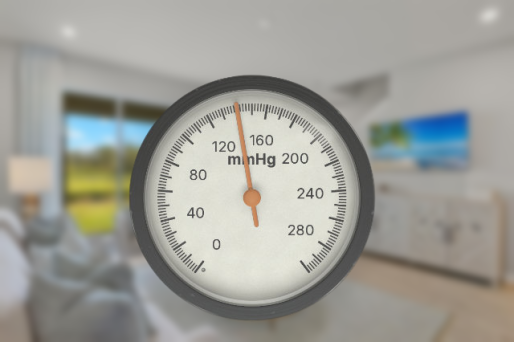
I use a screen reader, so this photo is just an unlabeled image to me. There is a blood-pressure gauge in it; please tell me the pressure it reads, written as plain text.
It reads 140 mmHg
